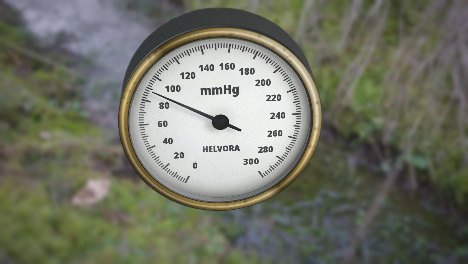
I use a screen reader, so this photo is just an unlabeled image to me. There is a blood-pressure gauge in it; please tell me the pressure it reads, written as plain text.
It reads 90 mmHg
